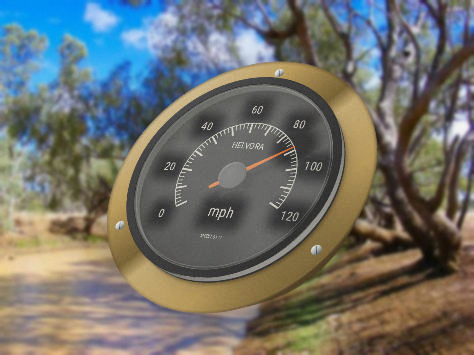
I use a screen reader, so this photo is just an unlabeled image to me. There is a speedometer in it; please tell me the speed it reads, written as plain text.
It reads 90 mph
